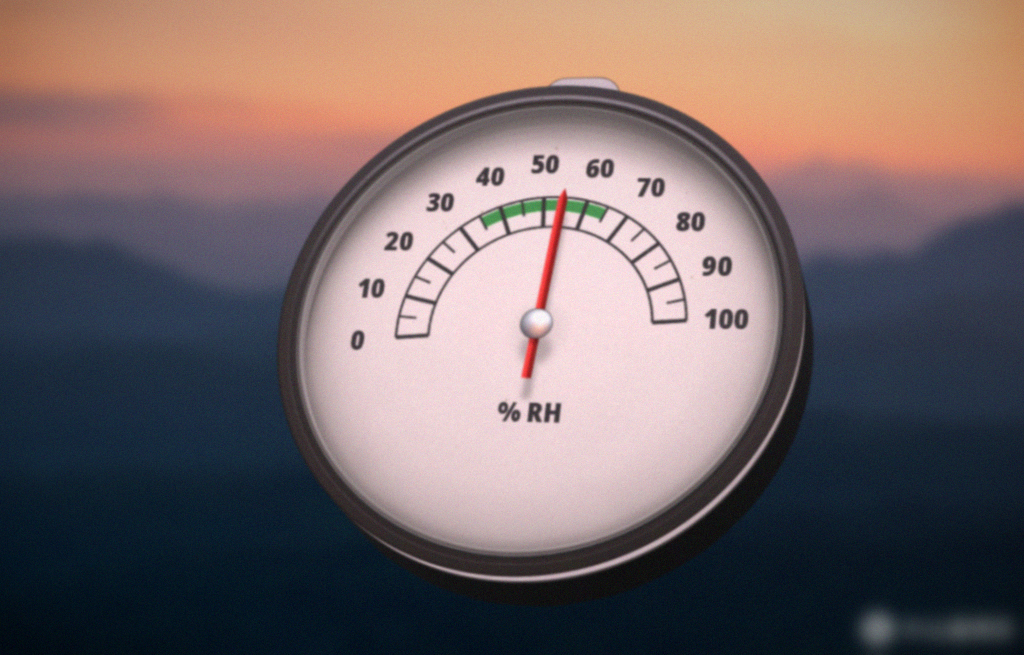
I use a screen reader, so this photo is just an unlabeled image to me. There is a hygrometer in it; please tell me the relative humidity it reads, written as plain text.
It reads 55 %
